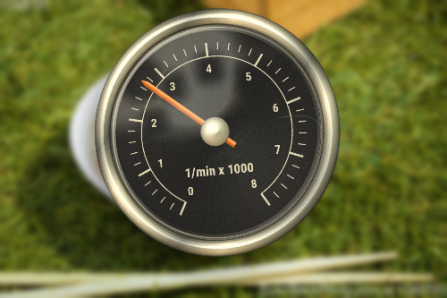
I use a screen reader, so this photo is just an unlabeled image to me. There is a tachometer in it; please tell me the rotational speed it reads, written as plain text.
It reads 2700 rpm
